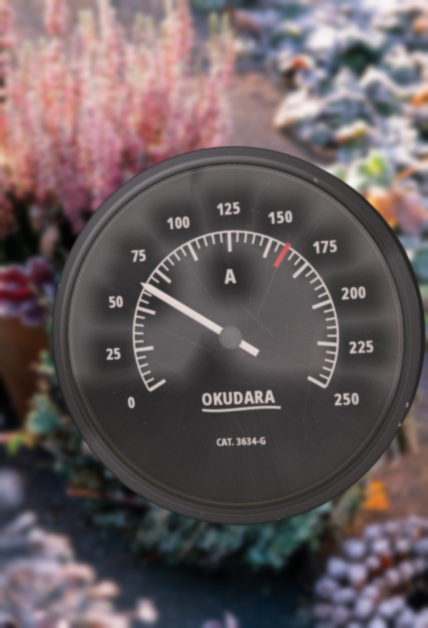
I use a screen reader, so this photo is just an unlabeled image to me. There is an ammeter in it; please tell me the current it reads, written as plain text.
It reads 65 A
